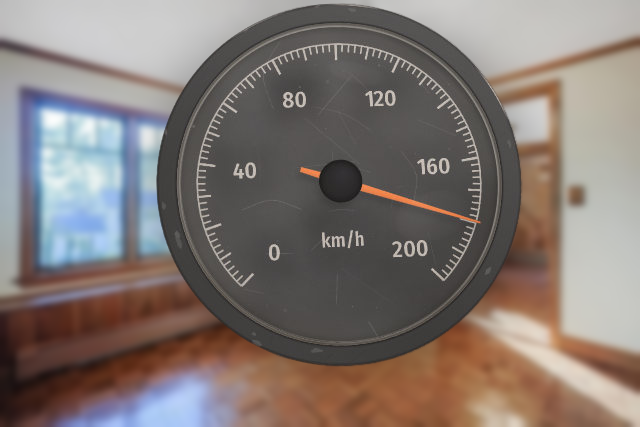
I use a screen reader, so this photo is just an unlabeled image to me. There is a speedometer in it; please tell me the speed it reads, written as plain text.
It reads 180 km/h
